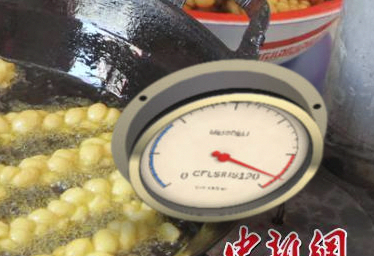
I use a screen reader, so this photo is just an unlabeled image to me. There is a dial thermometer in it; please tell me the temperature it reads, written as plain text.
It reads 112 °C
